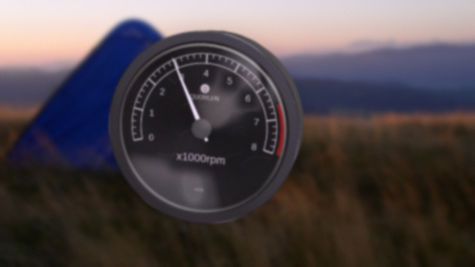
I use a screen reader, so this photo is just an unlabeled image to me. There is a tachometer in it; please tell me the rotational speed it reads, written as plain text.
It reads 3000 rpm
